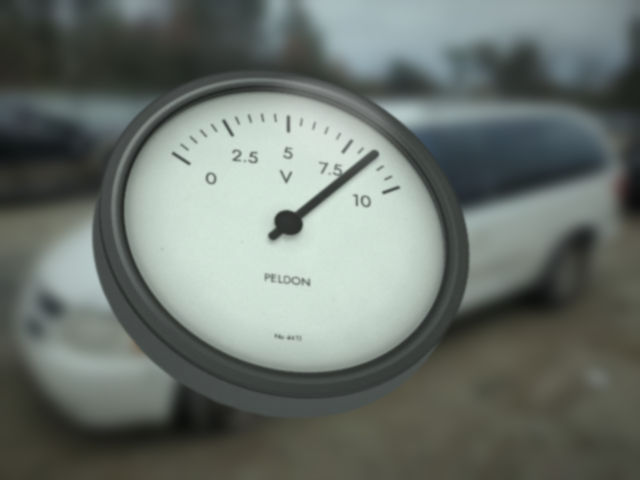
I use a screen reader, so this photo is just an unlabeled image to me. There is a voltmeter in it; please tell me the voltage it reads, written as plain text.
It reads 8.5 V
